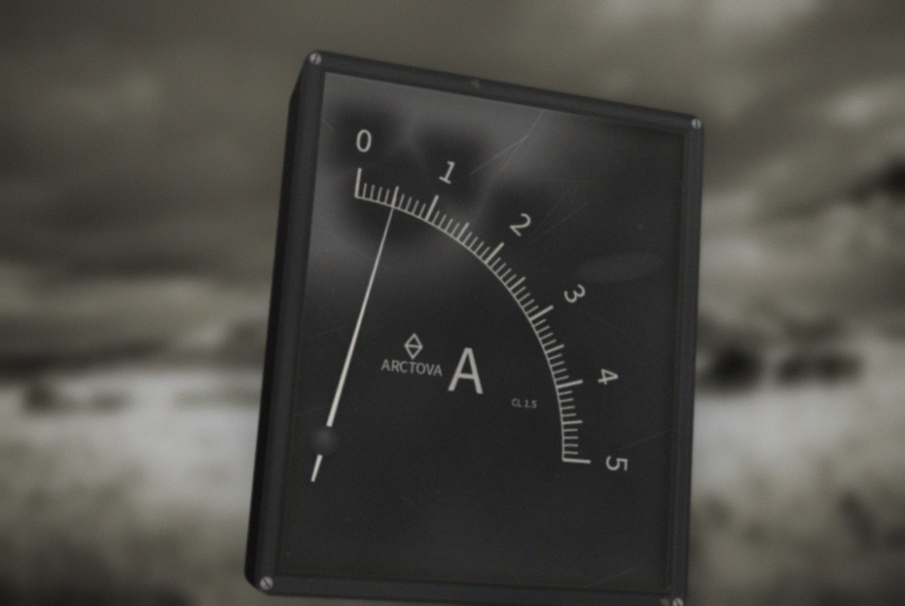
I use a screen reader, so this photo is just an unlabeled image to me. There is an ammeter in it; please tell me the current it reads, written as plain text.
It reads 0.5 A
